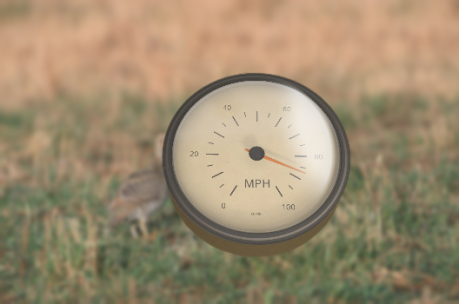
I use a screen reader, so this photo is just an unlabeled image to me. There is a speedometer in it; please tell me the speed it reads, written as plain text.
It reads 87.5 mph
